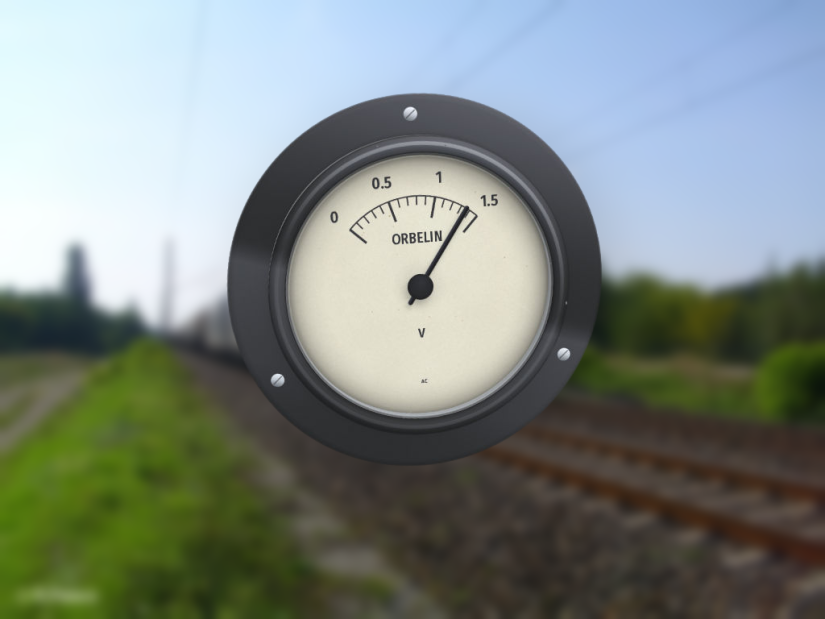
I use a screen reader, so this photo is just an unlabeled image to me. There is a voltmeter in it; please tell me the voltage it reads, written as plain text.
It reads 1.35 V
